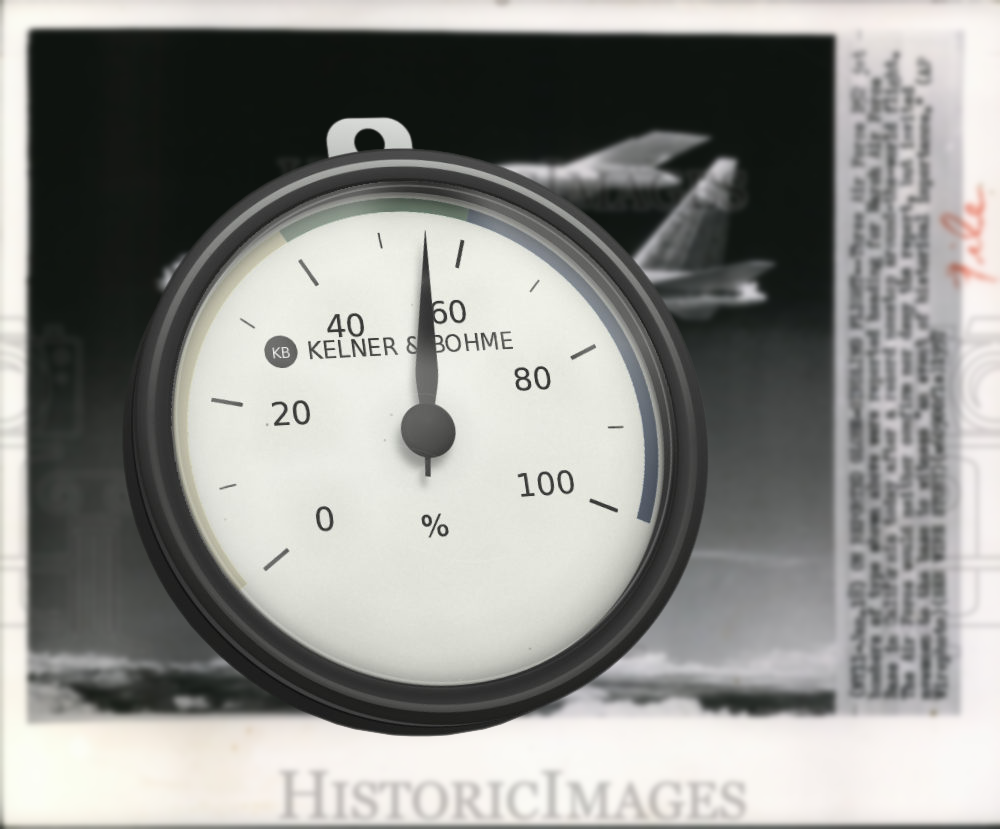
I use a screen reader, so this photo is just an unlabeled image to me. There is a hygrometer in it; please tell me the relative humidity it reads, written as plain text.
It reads 55 %
